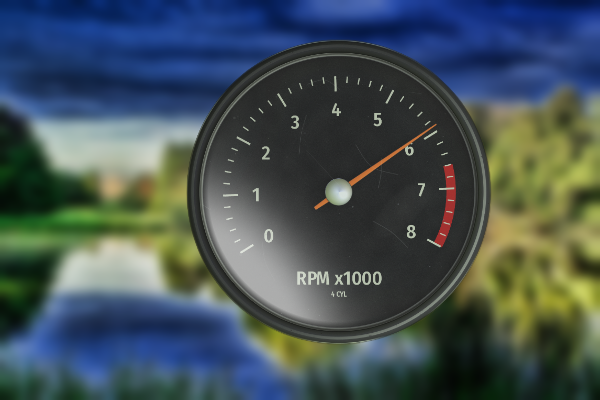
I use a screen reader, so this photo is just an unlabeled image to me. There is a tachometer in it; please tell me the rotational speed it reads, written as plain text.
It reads 5900 rpm
